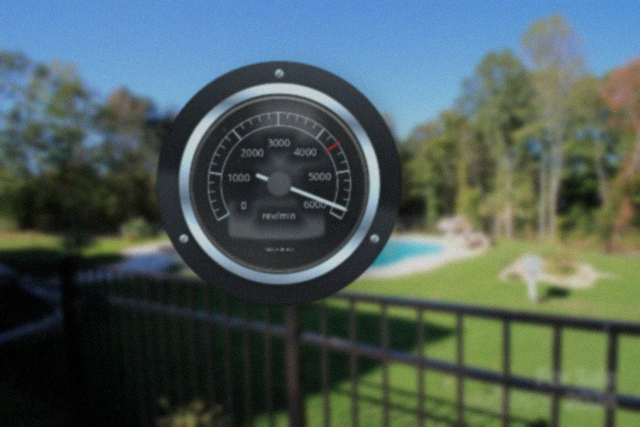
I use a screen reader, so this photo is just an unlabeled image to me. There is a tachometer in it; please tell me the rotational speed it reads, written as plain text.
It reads 5800 rpm
